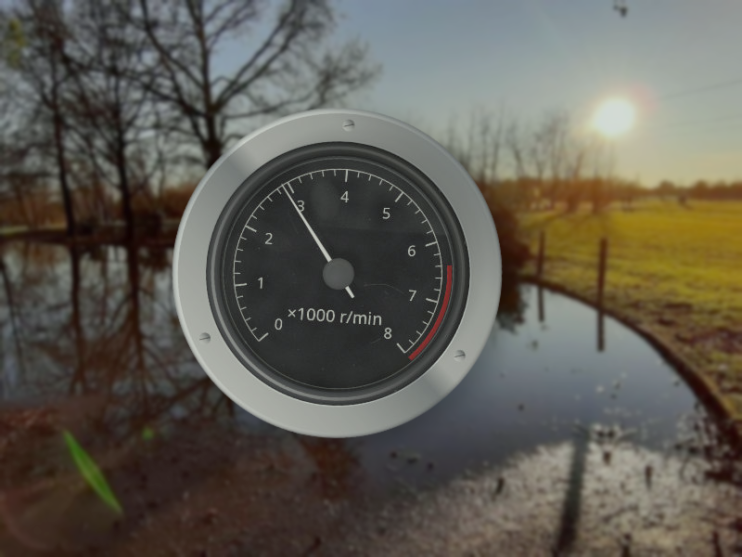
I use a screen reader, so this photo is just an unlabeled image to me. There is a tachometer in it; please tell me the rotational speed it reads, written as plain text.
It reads 2900 rpm
